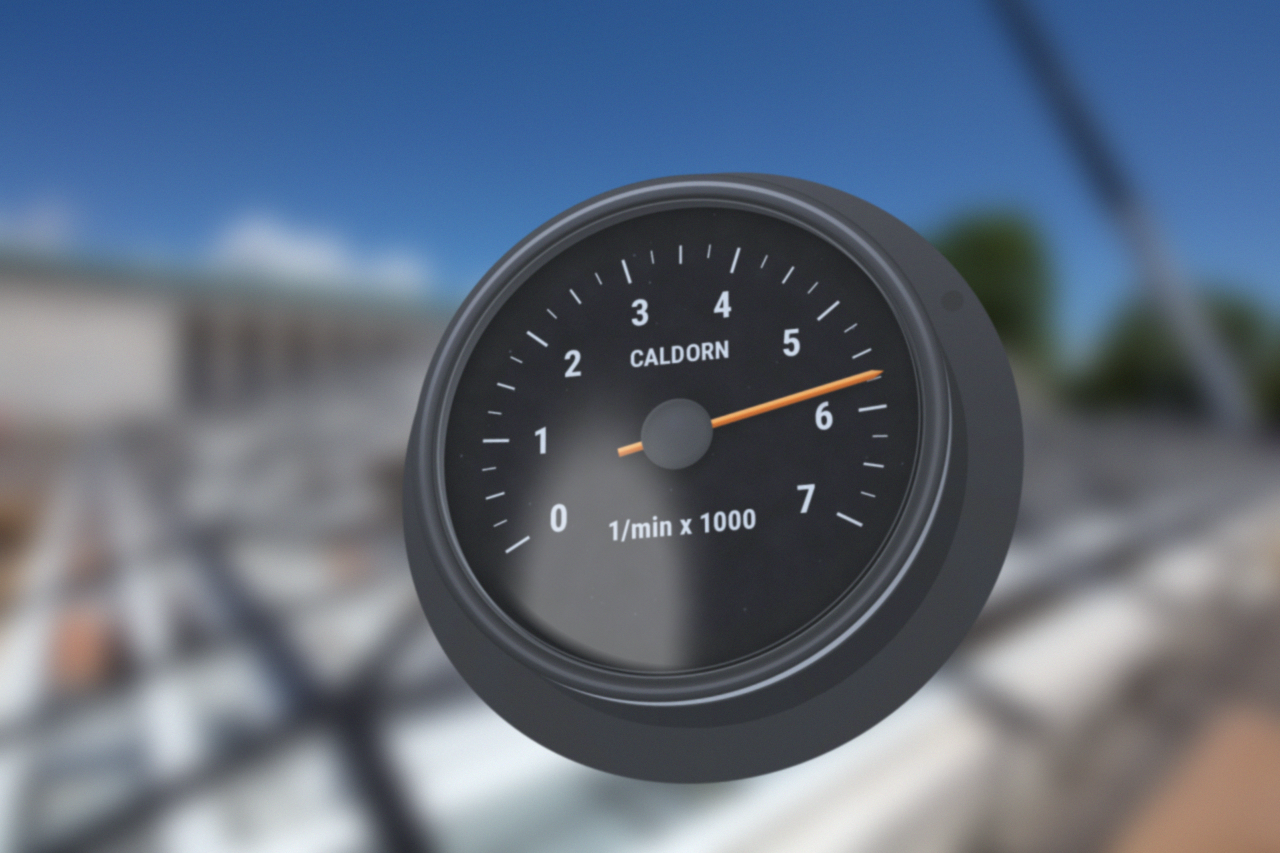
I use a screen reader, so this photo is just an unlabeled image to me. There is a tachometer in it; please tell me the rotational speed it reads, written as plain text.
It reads 5750 rpm
